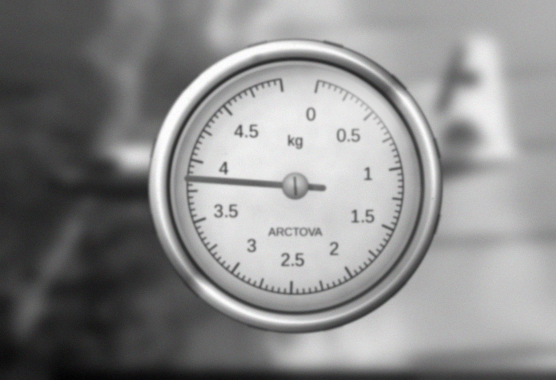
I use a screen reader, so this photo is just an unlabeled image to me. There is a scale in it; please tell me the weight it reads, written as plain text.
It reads 3.85 kg
